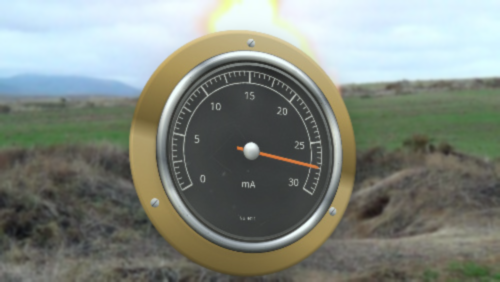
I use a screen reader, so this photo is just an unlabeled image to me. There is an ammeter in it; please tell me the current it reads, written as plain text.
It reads 27.5 mA
